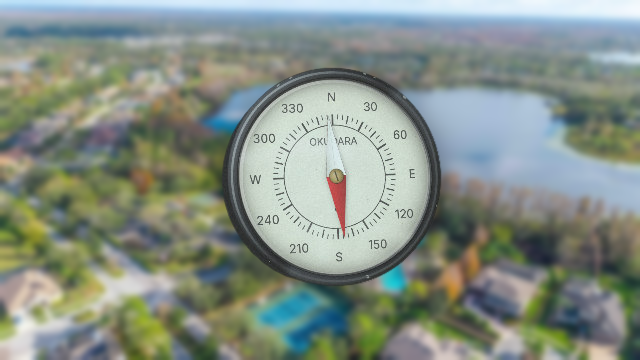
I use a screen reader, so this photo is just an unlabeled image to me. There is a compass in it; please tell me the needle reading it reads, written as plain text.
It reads 175 °
